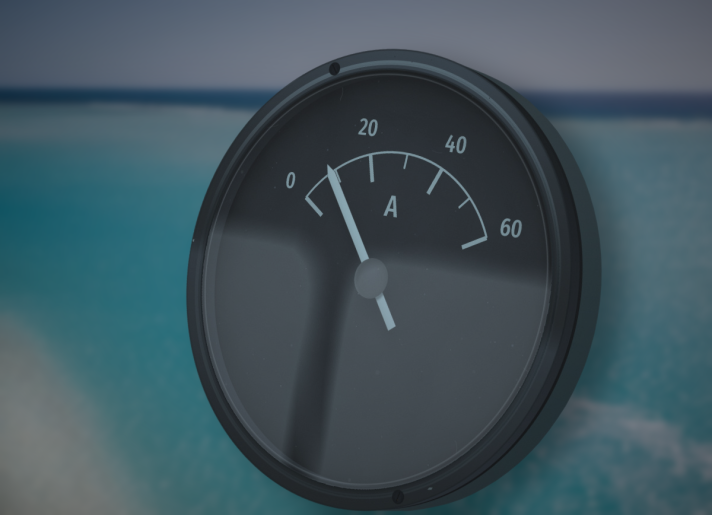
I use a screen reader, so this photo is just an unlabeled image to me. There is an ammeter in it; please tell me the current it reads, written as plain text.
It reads 10 A
